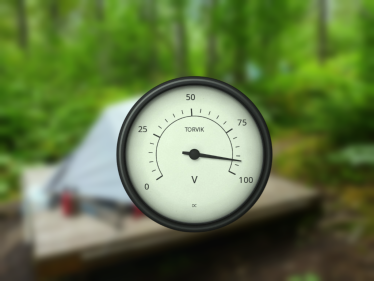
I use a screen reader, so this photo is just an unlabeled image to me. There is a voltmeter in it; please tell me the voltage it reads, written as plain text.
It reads 92.5 V
